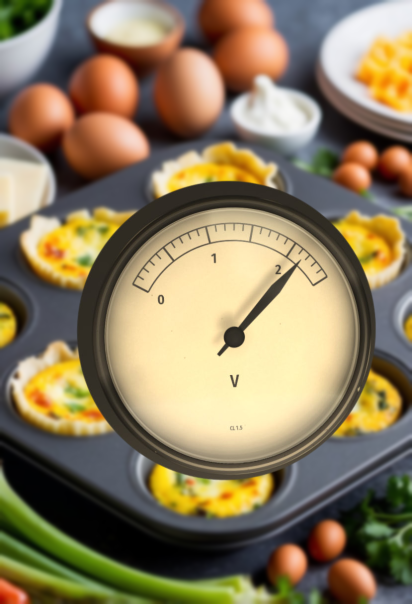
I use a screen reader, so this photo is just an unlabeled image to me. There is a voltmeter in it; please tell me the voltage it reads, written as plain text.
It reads 2.15 V
